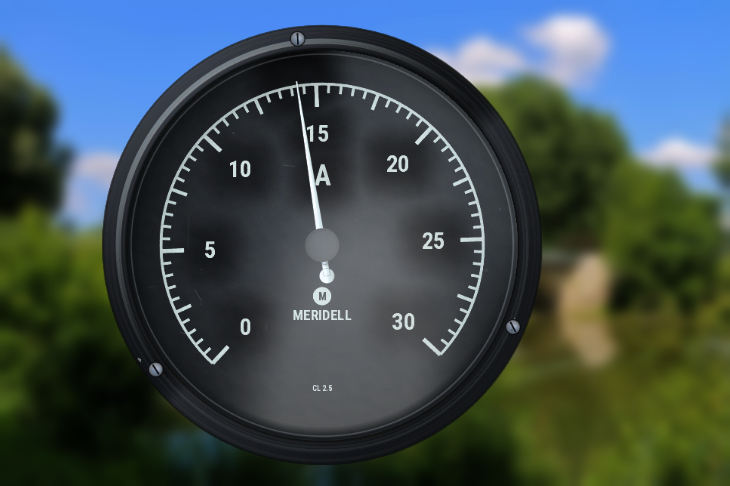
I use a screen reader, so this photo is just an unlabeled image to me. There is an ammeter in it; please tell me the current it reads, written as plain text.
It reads 14.25 A
